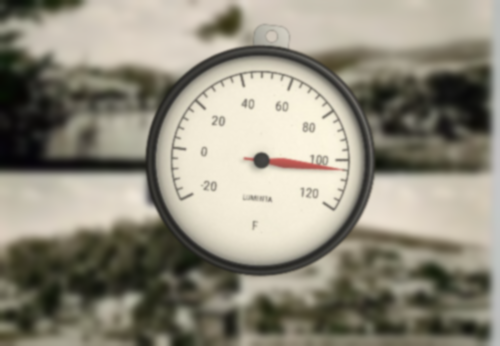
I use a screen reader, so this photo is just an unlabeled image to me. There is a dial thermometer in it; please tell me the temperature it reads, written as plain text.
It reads 104 °F
